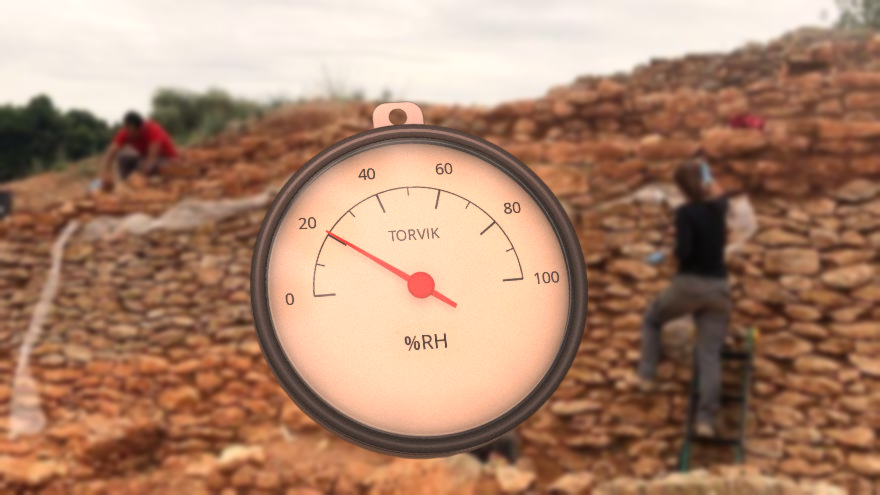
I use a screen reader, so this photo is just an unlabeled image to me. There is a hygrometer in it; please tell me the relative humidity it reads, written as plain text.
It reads 20 %
